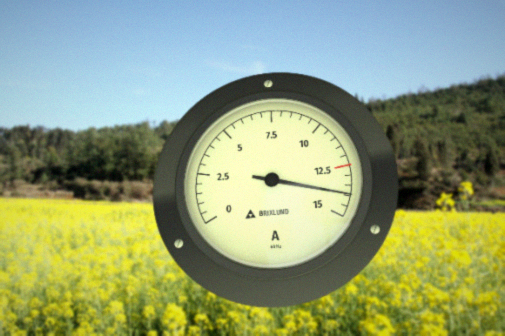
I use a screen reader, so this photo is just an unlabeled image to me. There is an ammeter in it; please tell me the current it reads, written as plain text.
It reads 14 A
